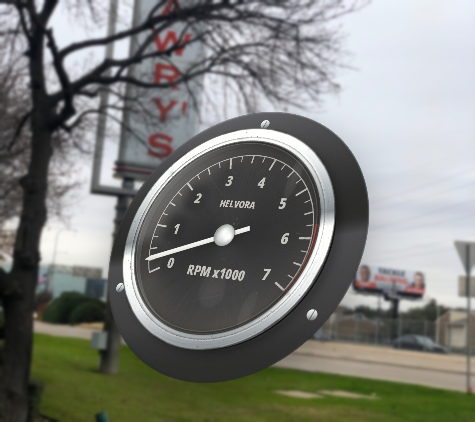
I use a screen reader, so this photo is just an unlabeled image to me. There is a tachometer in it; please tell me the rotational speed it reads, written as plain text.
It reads 250 rpm
